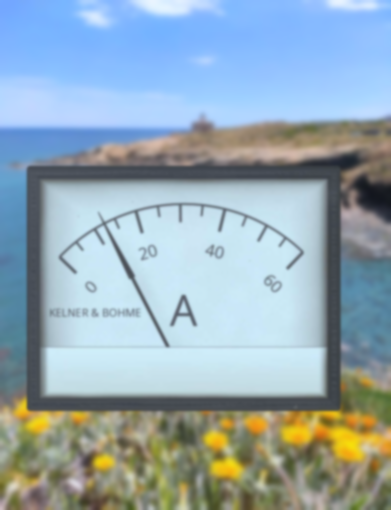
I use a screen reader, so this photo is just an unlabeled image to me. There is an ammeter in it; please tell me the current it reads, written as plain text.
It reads 12.5 A
